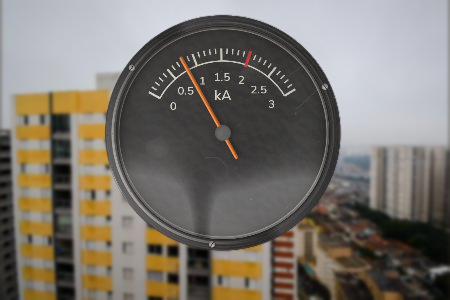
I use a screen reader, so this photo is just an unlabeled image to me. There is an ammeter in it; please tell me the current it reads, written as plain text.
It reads 0.8 kA
